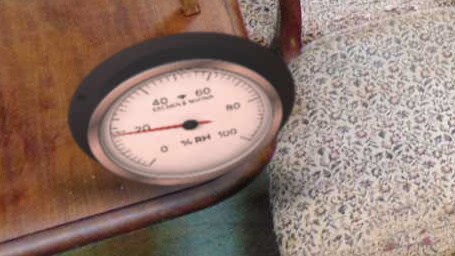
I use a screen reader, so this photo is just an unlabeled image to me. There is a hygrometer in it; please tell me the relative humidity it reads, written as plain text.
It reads 20 %
